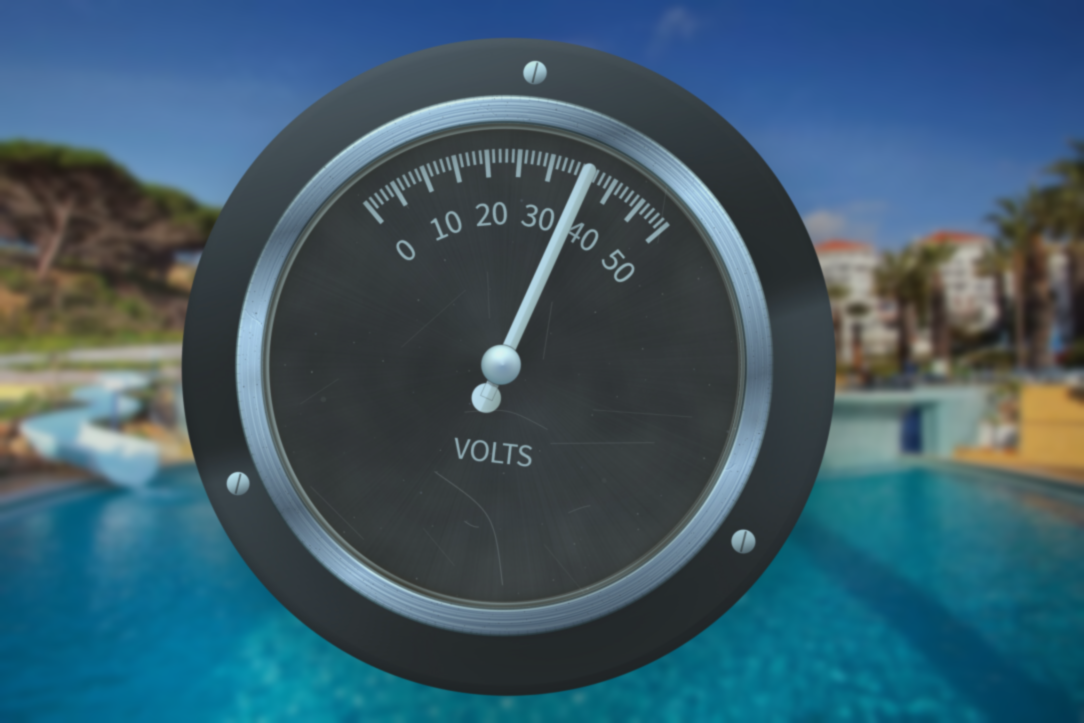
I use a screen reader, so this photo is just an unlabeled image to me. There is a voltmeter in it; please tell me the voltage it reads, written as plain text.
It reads 36 V
